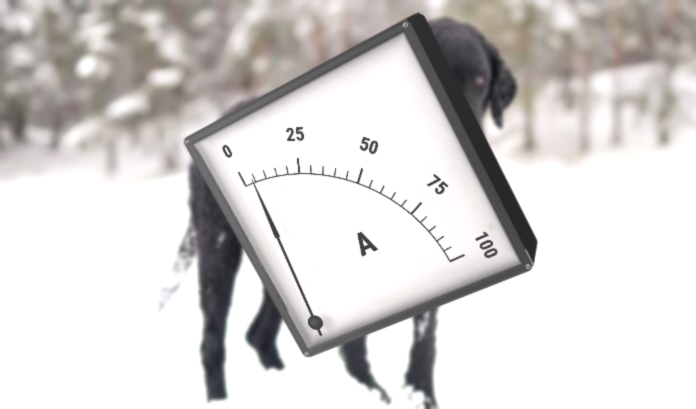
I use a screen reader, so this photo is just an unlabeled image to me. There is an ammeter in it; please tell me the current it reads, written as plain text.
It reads 5 A
